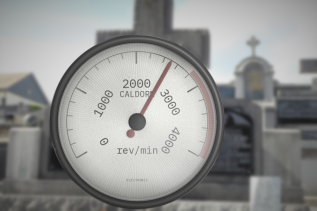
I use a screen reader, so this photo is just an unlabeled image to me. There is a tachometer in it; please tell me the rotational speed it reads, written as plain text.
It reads 2500 rpm
